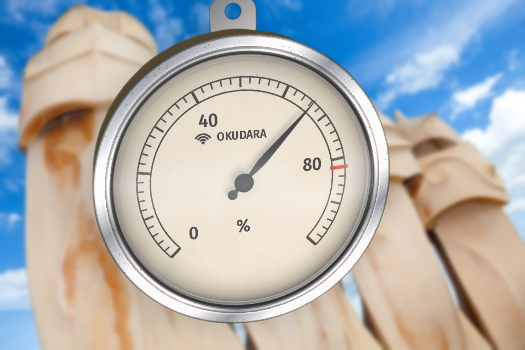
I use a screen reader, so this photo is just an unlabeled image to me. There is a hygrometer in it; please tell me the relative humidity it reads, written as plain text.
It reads 66 %
